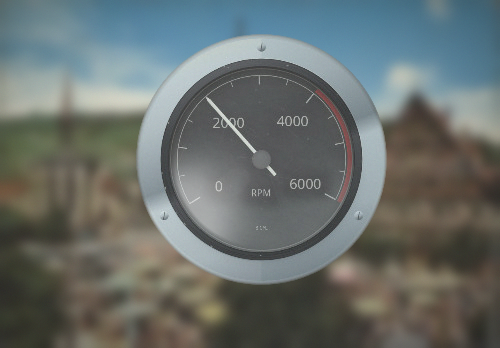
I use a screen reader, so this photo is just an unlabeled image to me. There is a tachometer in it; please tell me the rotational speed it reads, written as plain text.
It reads 2000 rpm
